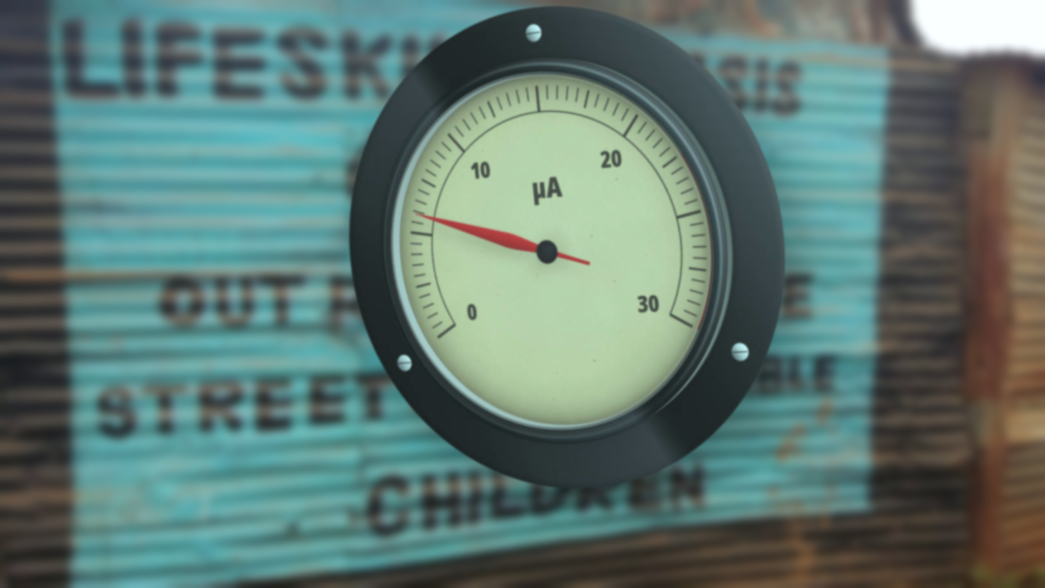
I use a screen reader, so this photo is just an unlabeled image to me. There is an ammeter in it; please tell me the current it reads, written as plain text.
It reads 6 µA
